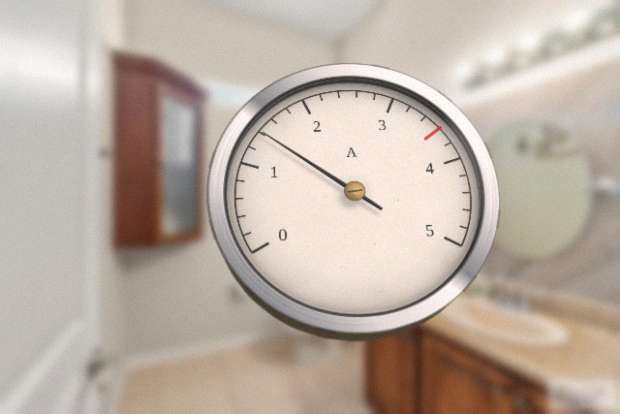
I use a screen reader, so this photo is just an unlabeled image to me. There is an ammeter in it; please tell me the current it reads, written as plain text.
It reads 1.4 A
